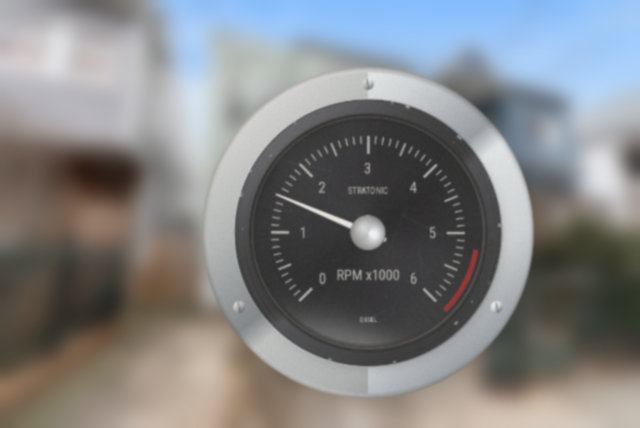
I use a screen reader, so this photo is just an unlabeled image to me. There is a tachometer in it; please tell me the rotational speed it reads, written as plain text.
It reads 1500 rpm
